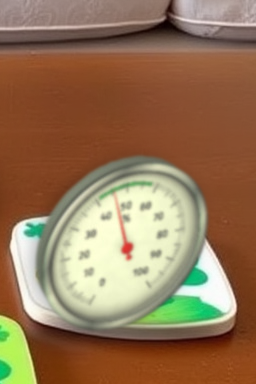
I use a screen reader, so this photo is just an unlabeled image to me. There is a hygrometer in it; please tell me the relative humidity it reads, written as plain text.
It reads 45 %
